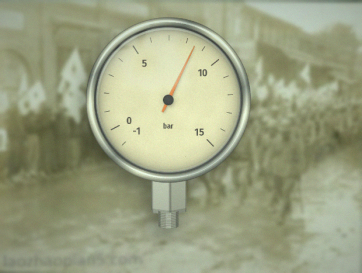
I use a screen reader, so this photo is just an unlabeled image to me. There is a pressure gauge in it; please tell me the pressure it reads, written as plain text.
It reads 8.5 bar
